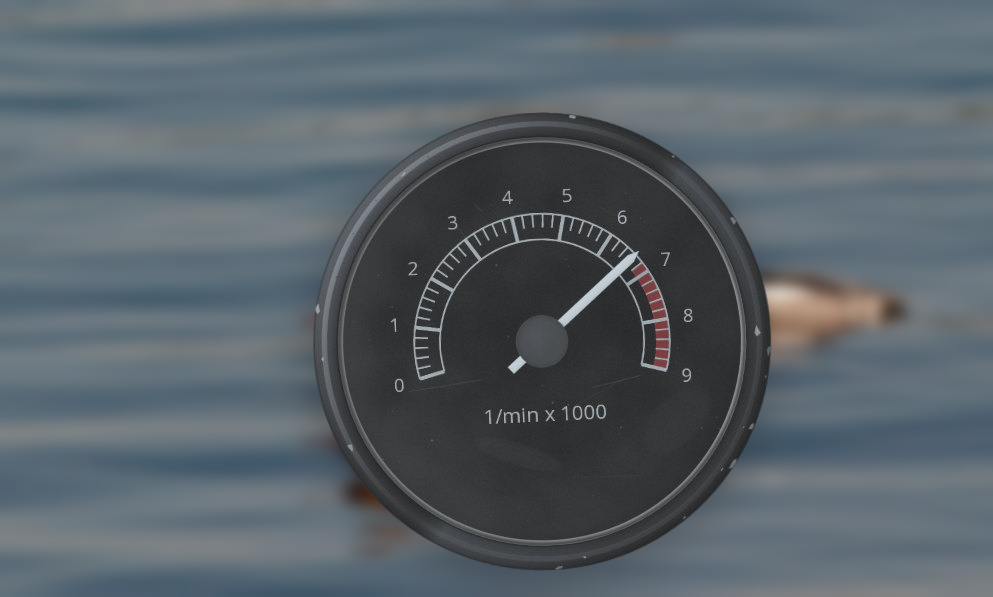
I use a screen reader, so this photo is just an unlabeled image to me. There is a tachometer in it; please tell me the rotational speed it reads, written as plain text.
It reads 6600 rpm
